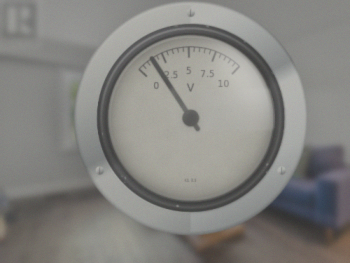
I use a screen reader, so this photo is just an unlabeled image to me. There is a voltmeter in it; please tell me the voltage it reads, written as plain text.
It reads 1.5 V
